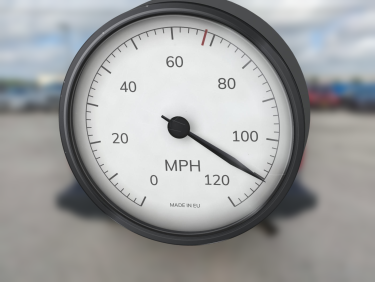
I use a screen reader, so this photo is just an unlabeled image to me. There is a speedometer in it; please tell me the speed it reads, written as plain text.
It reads 110 mph
